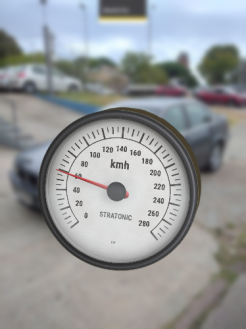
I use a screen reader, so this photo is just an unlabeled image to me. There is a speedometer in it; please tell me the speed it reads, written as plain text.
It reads 60 km/h
